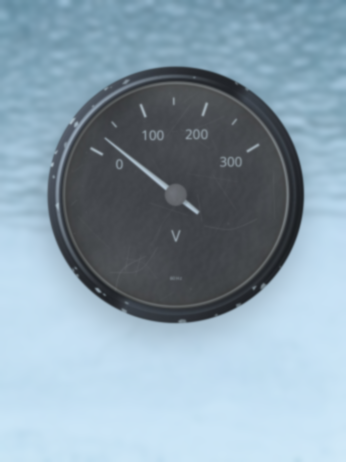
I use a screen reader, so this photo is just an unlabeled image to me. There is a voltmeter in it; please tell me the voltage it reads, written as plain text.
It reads 25 V
